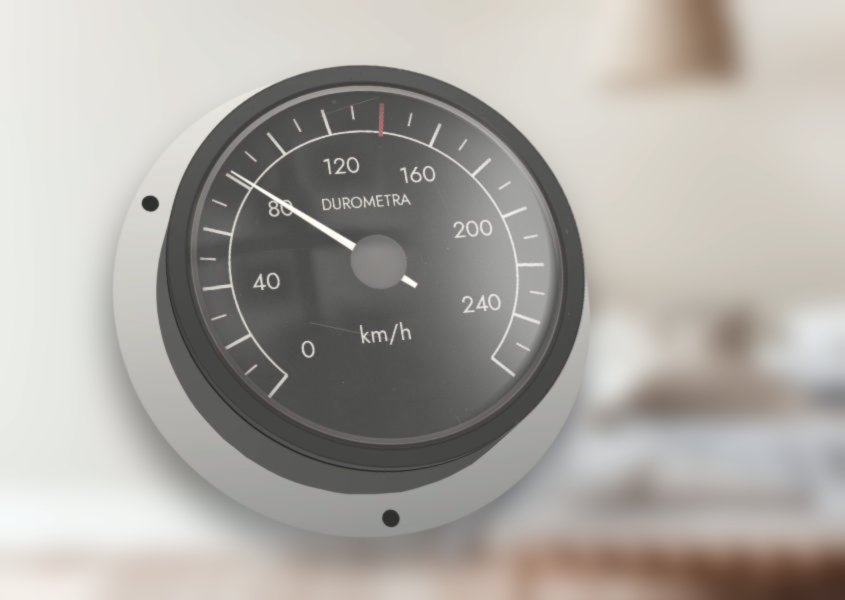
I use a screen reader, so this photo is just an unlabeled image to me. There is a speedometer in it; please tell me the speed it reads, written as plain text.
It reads 80 km/h
